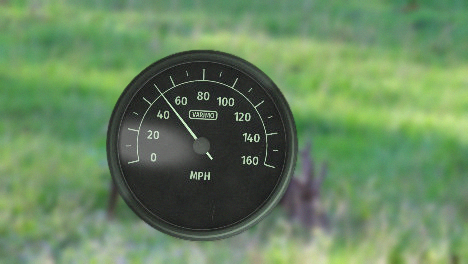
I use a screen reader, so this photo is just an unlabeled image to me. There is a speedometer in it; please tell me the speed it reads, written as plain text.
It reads 50 mph
